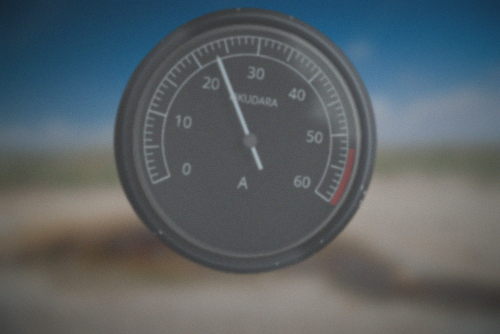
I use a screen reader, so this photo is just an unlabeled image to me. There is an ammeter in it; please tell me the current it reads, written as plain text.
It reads 23 A
